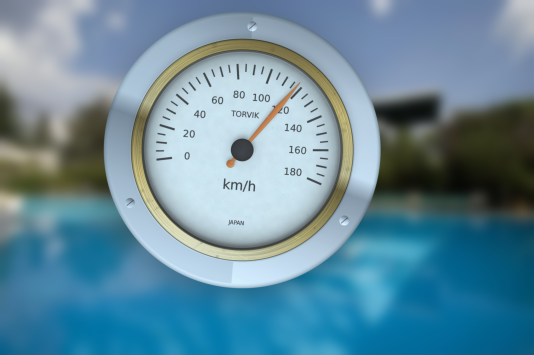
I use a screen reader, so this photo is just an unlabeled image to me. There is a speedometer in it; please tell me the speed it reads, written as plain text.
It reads 117.5 km/h
